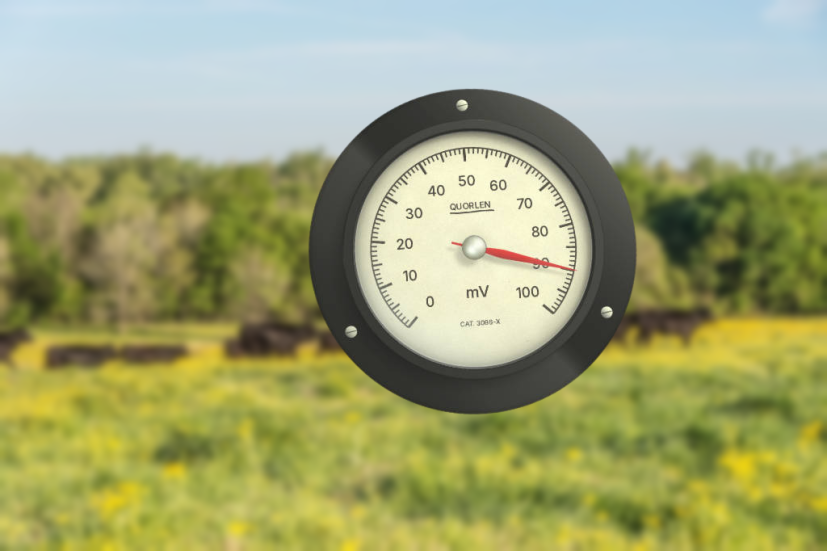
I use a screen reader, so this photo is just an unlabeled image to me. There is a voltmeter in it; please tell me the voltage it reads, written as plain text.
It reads 90 mV
